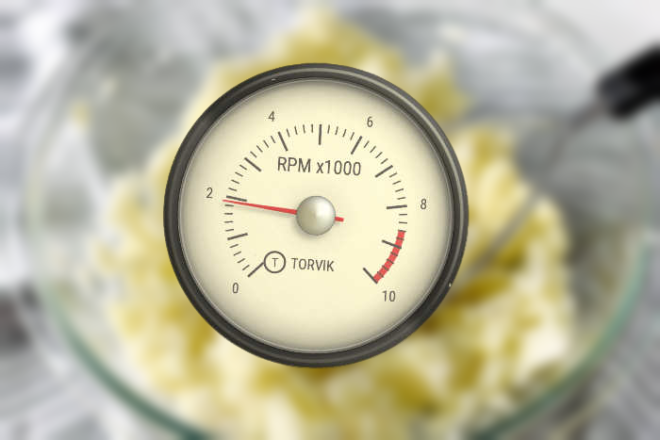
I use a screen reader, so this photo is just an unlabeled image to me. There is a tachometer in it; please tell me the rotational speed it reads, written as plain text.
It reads 1900 rpm
